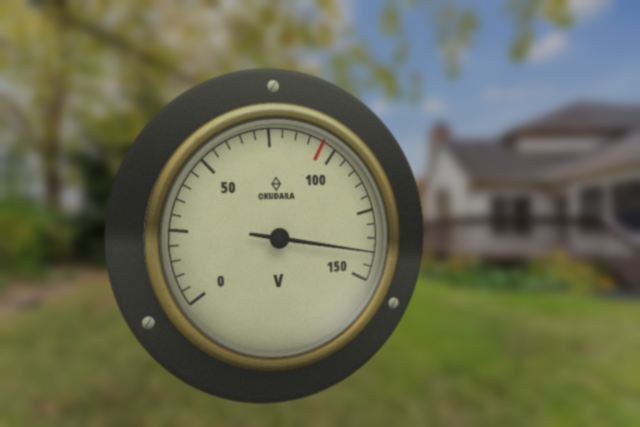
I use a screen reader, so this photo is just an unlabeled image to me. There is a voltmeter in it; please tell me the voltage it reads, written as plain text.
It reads 140 V
